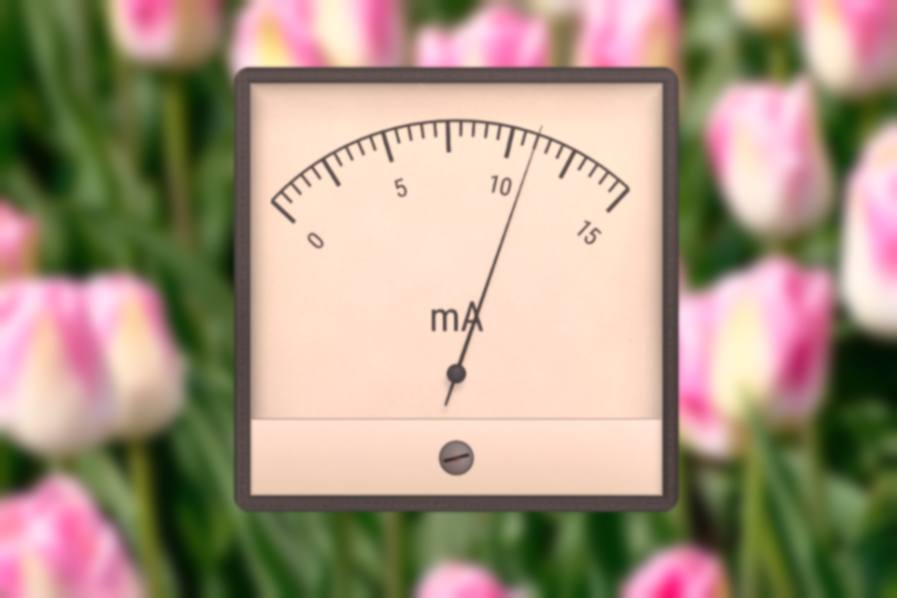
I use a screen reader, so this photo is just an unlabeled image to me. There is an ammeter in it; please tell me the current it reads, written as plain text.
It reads 11 mA
